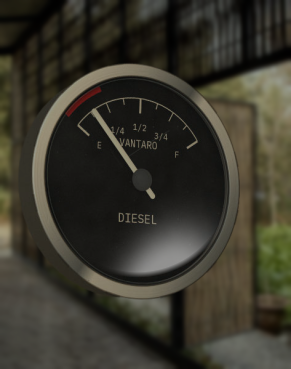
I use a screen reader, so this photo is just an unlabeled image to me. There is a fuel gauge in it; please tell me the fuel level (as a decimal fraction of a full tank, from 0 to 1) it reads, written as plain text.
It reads 0.125
